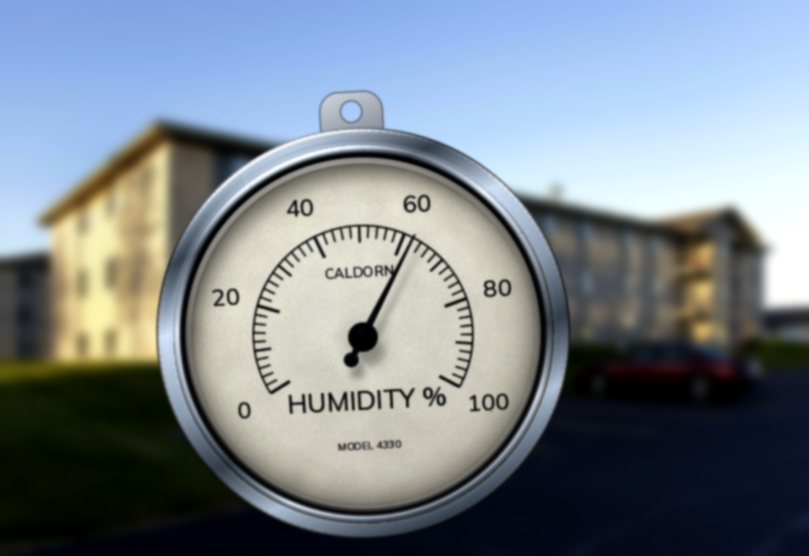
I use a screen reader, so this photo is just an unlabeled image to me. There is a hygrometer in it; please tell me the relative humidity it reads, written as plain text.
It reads 62 %
